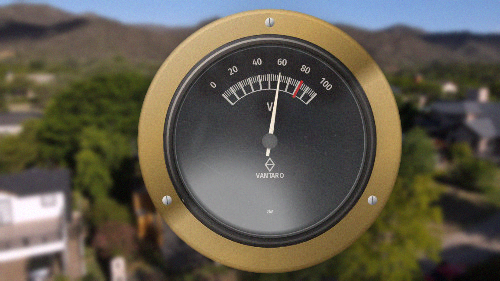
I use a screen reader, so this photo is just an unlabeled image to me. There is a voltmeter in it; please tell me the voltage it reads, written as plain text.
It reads 60 V
